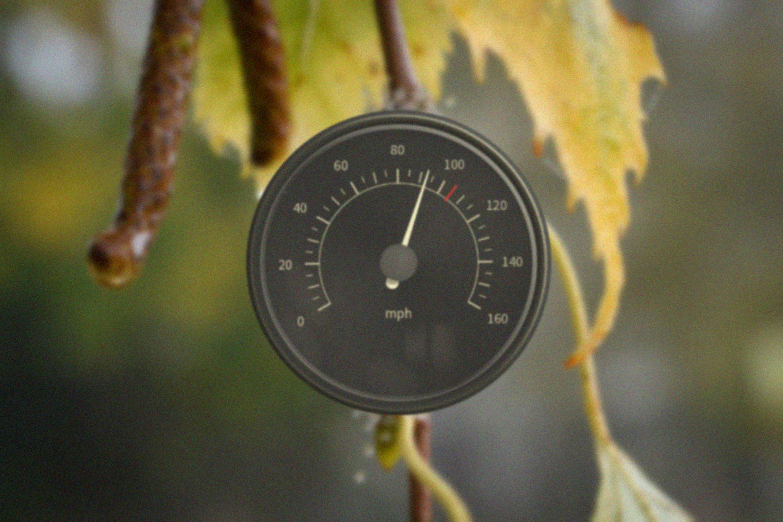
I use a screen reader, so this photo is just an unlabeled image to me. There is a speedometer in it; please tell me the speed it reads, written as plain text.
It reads 92.5 mph
